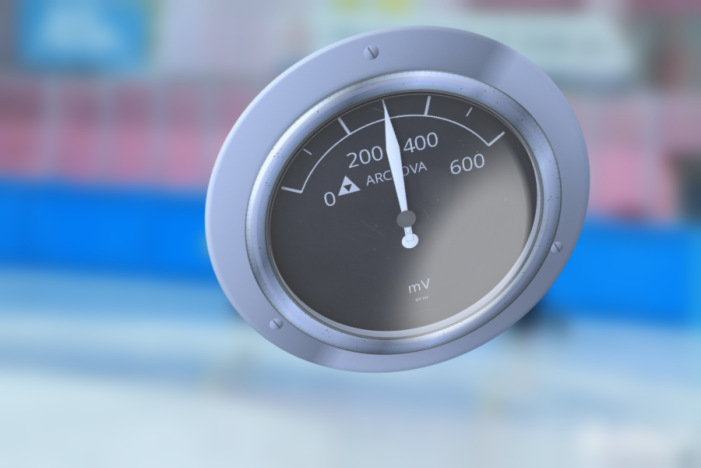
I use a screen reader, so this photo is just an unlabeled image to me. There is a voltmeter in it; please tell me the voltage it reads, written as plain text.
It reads 300 mV
